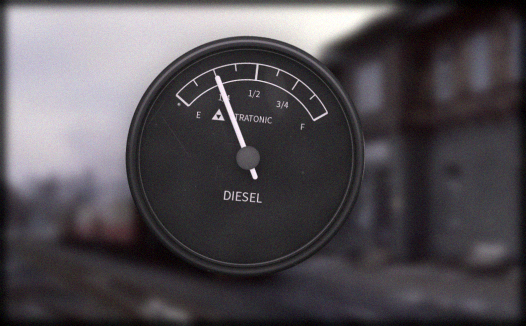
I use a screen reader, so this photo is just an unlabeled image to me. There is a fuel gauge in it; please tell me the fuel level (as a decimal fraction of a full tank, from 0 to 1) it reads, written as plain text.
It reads 0.25
